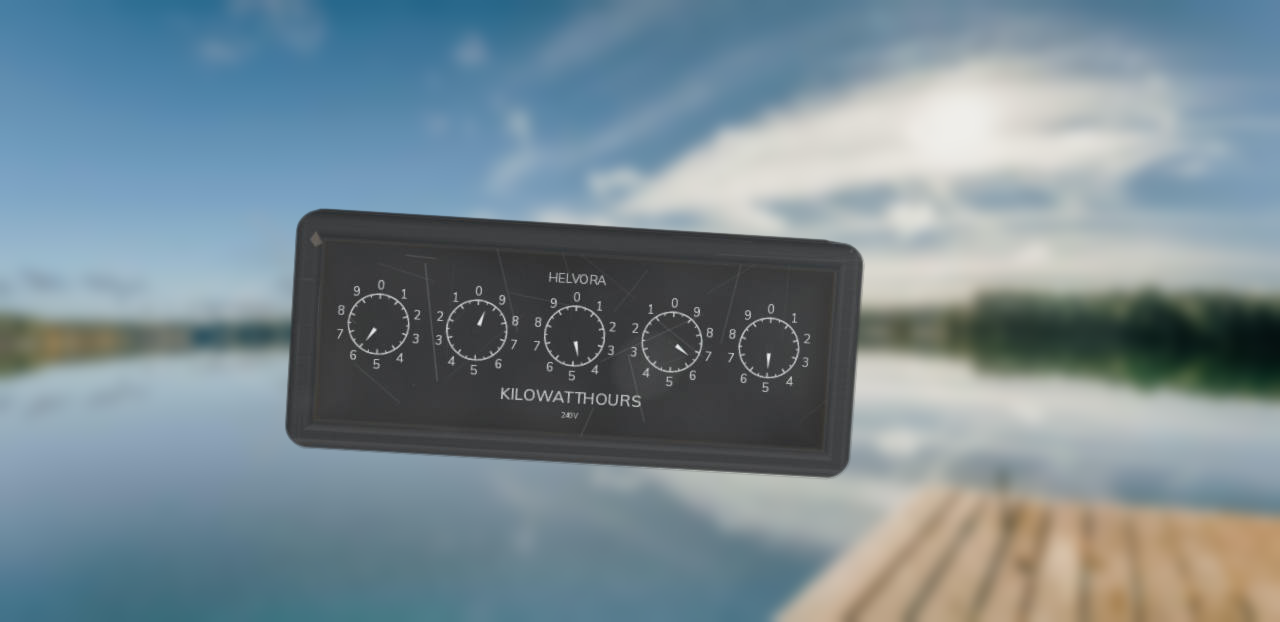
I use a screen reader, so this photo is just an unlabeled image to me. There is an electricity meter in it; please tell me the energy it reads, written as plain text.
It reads 59465 kWh
